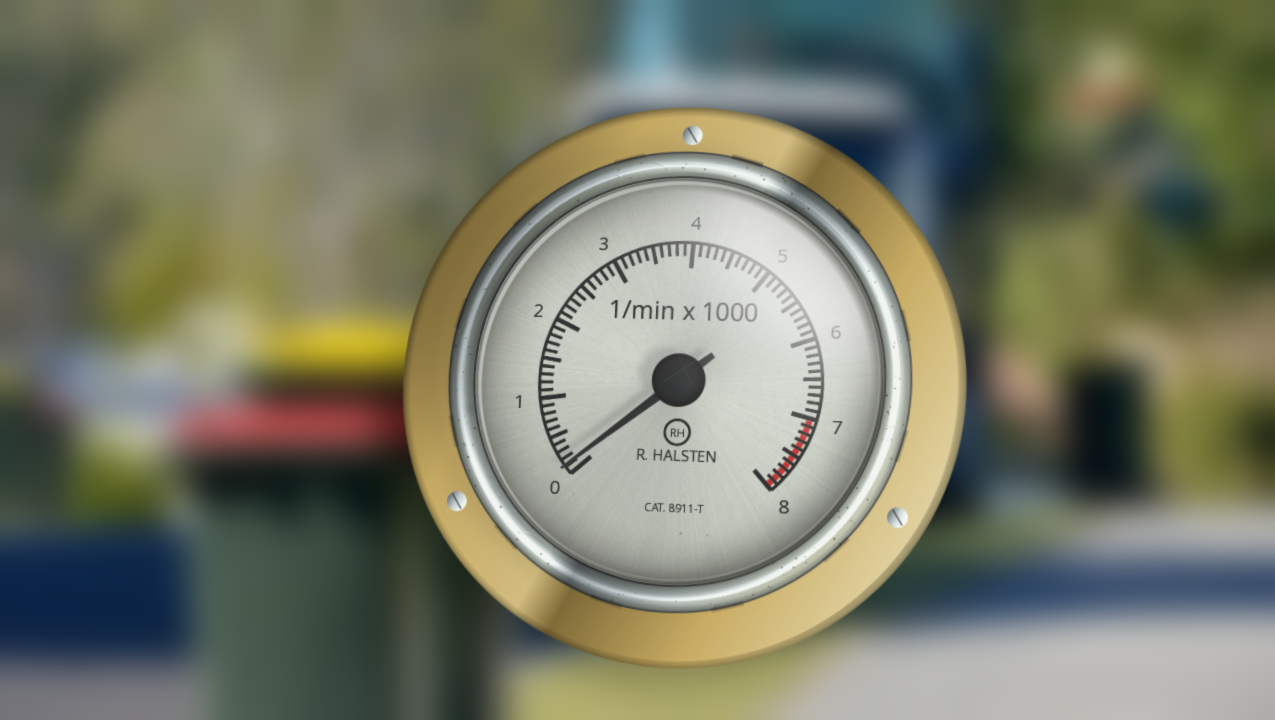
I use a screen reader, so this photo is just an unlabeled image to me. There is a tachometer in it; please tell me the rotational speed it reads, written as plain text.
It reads 100 rpm
